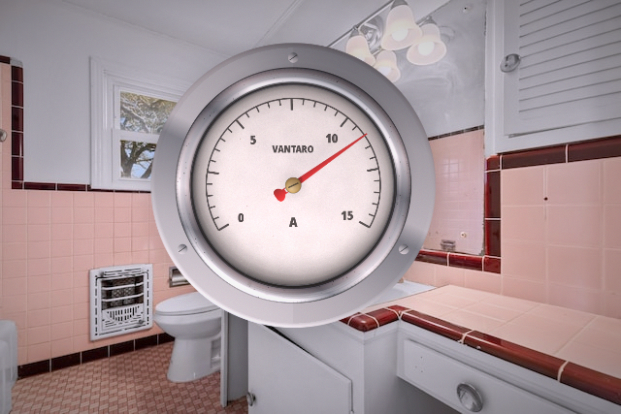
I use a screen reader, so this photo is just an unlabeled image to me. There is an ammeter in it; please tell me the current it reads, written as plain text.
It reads 11 A
